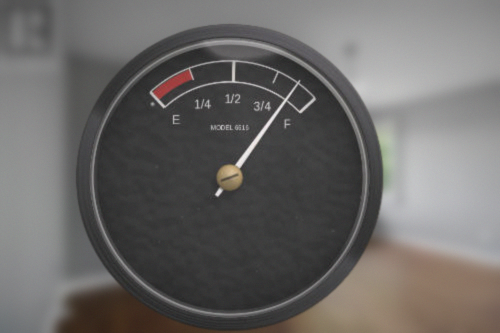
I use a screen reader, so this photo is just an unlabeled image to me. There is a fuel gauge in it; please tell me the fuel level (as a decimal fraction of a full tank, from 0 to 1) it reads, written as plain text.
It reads 0.875
